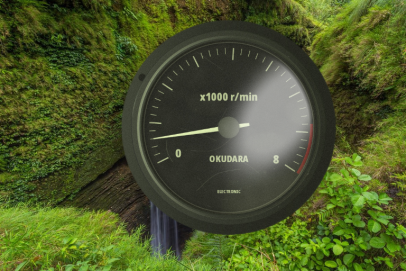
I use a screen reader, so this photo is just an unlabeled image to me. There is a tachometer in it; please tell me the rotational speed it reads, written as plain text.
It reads 600 rpm
